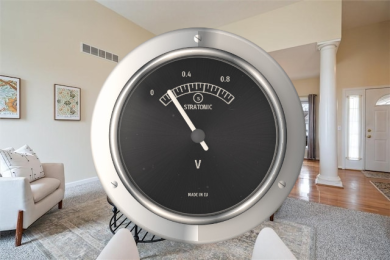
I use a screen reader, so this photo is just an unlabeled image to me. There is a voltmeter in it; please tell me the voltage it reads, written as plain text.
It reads 0.15 V
